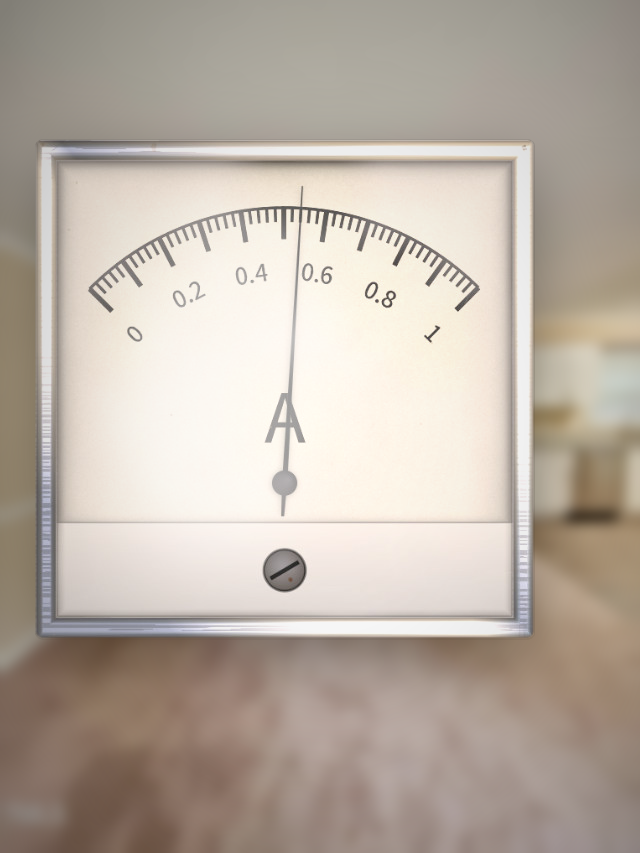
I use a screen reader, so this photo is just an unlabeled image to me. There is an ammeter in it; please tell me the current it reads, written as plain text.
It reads 0.54 A
